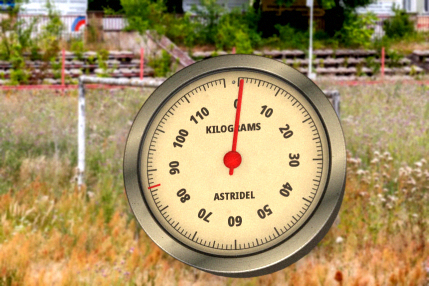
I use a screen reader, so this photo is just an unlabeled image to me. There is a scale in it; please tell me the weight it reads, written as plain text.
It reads 1 kg
